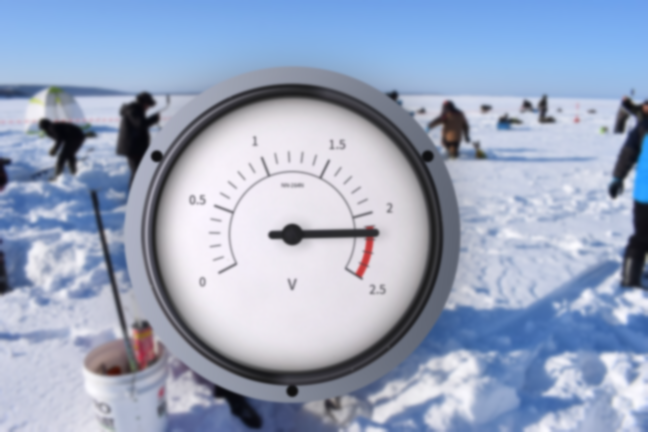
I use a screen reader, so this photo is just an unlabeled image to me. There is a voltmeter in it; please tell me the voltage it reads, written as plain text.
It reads 2.15 V
